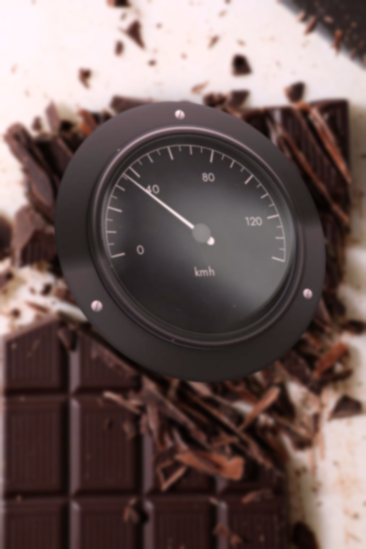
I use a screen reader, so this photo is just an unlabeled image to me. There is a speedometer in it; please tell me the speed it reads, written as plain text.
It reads 35 km/h
